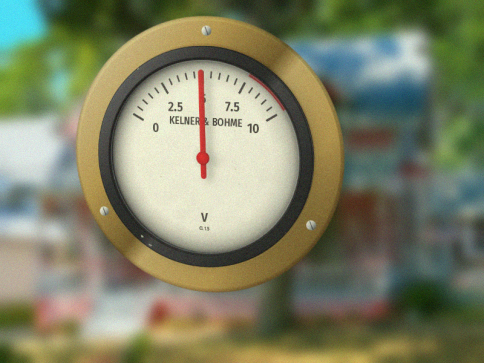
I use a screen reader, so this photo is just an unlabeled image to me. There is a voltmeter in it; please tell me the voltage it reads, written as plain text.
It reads 5 V
